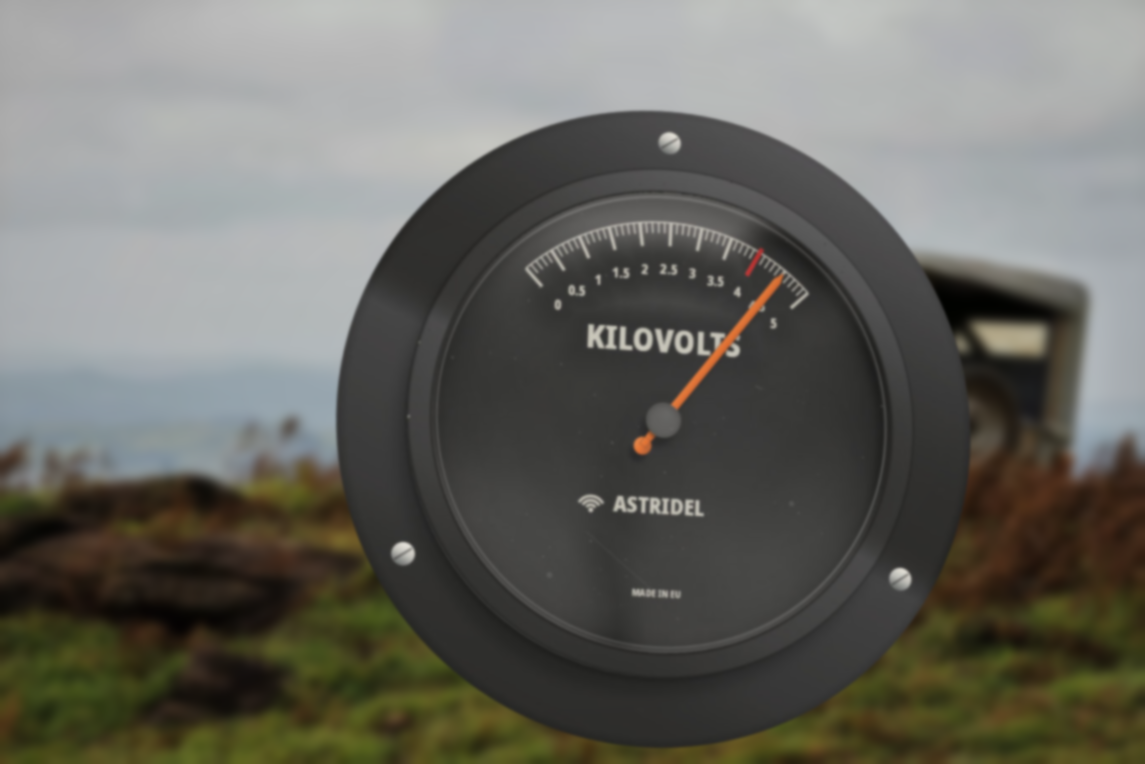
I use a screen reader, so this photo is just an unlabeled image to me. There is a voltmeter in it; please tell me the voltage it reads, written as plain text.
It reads 4.5 kV
